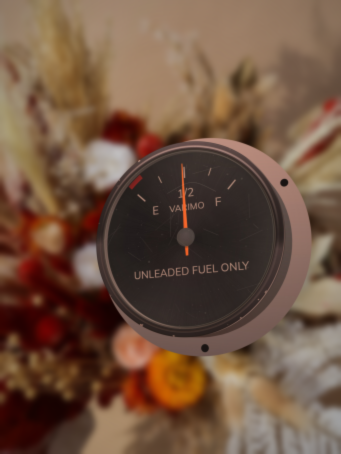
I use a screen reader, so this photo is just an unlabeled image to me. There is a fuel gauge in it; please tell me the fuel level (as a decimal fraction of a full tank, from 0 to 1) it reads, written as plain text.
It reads 0.5
